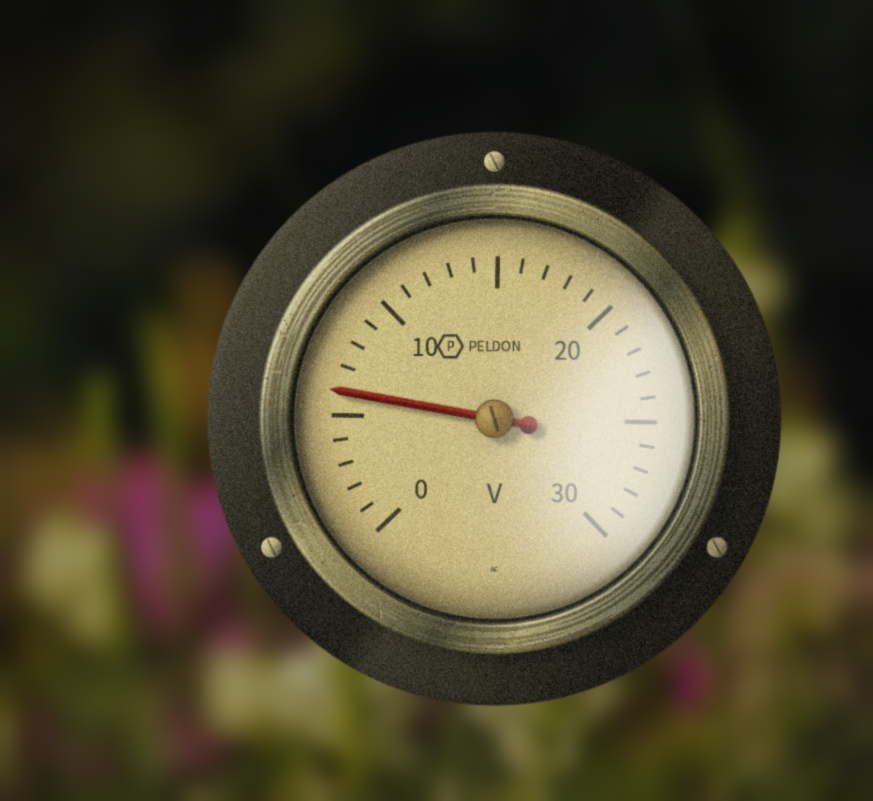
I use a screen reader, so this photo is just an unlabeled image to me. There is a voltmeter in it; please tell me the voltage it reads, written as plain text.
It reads 6 V
